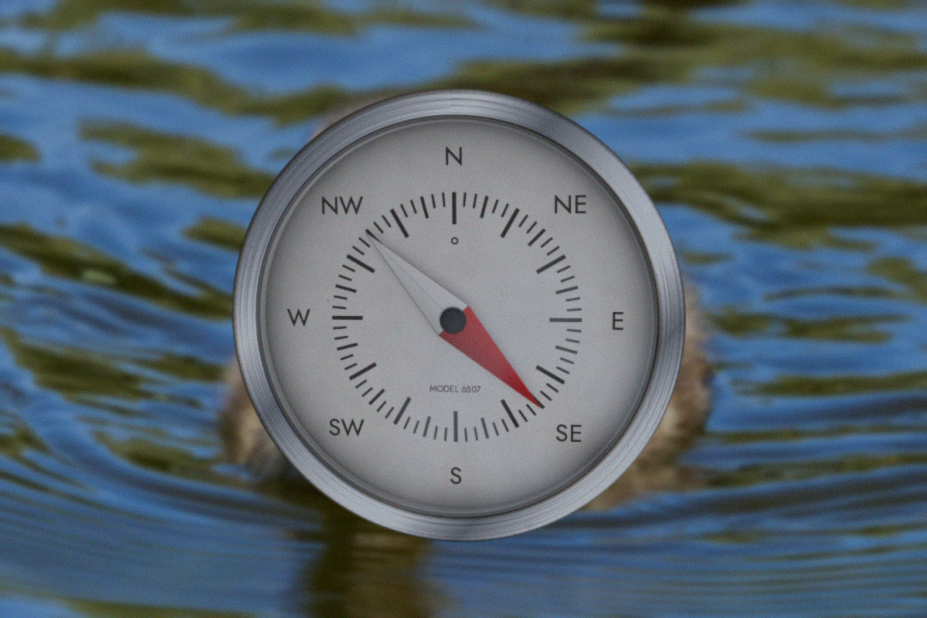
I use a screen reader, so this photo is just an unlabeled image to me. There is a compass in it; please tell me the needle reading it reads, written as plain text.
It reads 135 °
